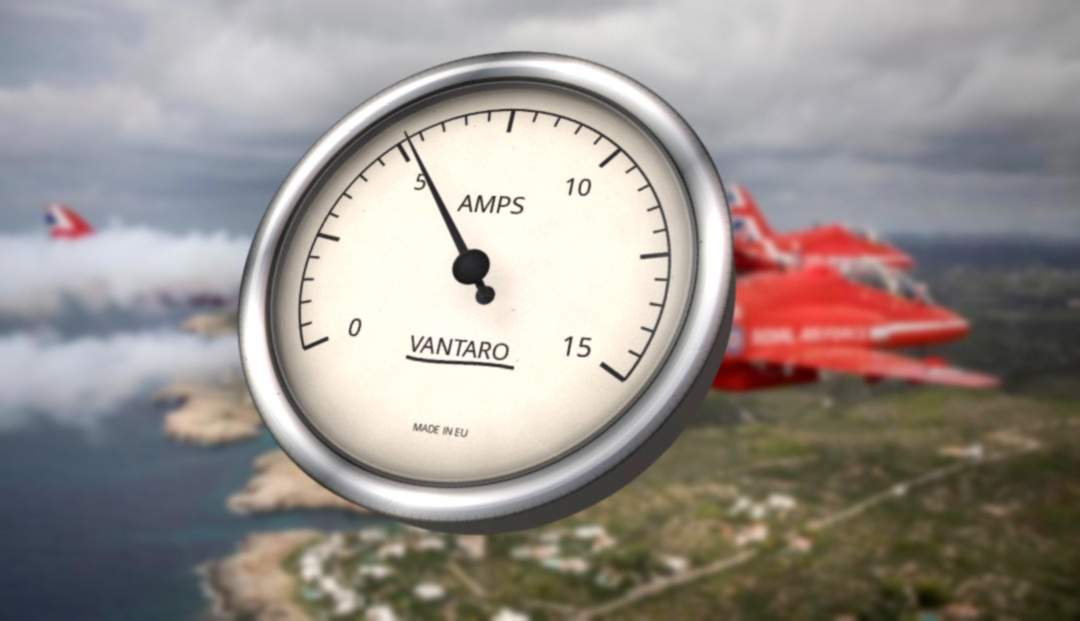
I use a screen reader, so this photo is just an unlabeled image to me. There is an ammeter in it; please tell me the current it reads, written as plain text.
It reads 5.25 A
